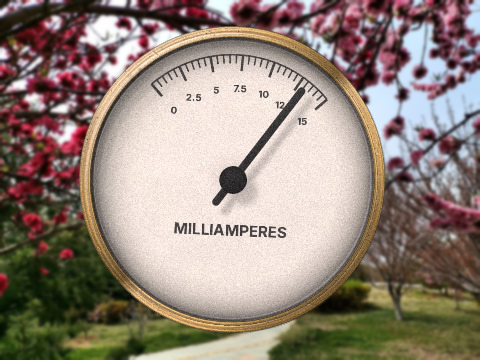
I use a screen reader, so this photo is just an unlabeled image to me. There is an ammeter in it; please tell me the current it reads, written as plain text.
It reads 13 mA
